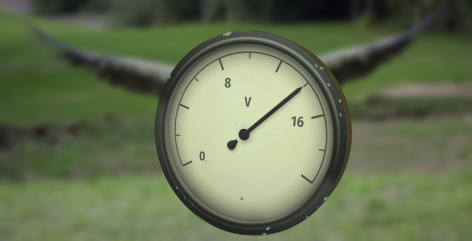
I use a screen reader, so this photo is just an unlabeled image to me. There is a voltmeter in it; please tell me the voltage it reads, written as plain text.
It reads 14 V
